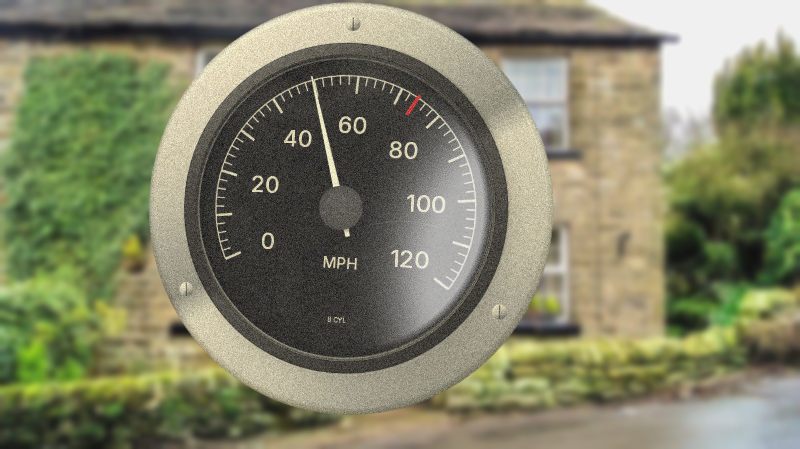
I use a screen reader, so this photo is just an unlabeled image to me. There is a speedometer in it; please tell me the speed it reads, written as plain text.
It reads 50 mph
